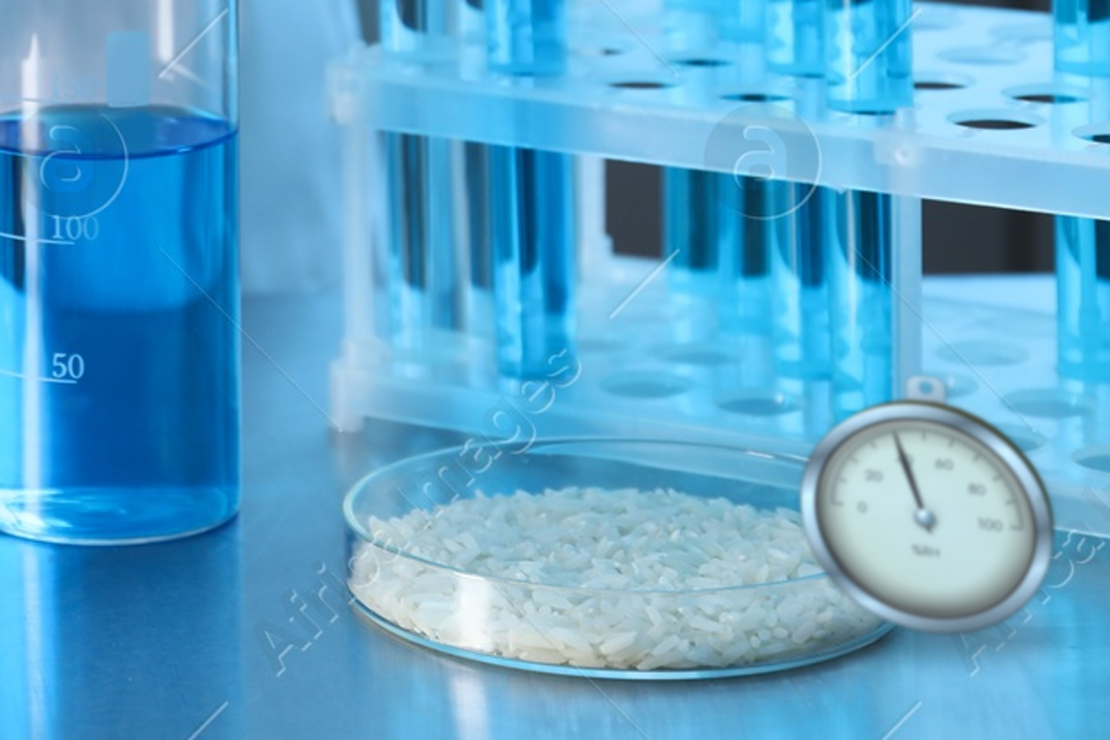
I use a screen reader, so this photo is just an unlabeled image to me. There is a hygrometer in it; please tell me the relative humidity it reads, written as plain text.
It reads 40 %
